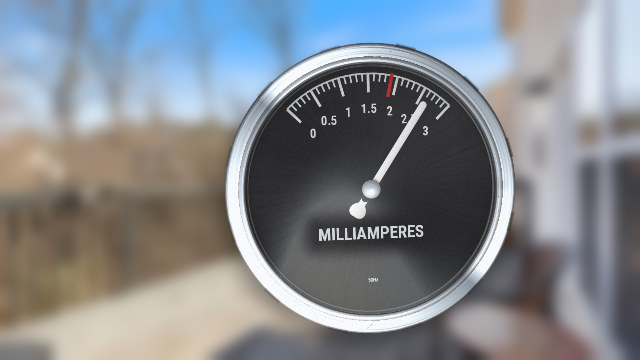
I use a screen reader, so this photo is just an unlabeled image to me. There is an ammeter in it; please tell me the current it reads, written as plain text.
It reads 2.6 mA
